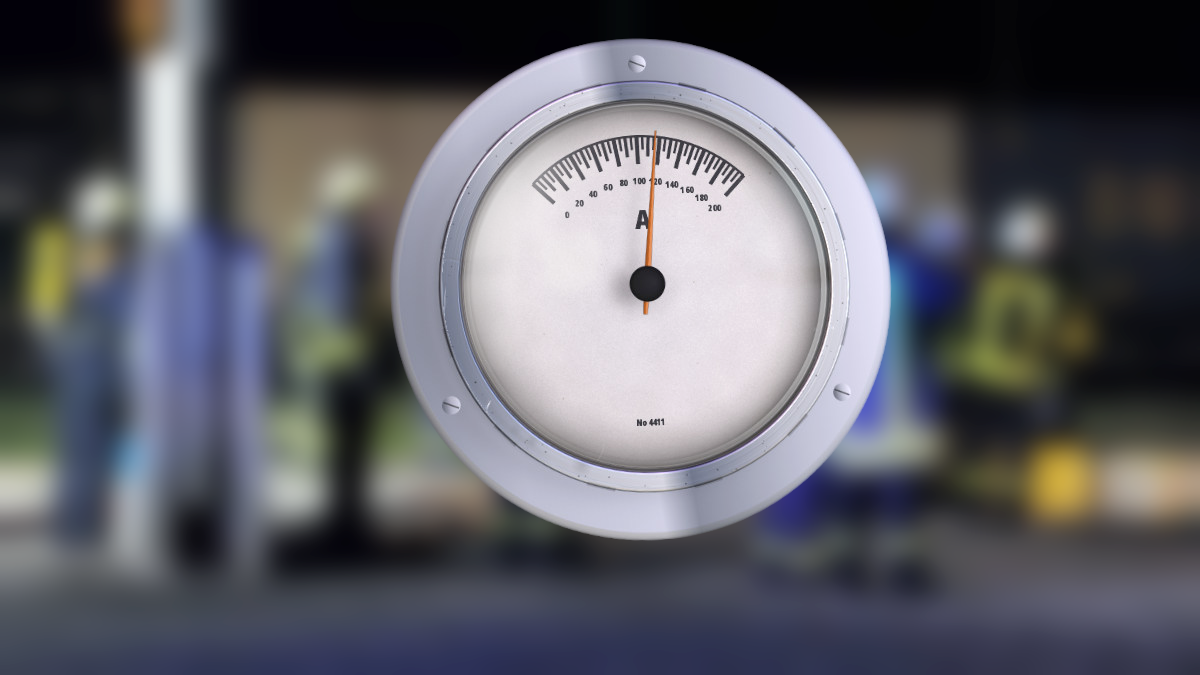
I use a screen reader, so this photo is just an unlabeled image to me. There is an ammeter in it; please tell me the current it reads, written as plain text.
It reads 115 A
